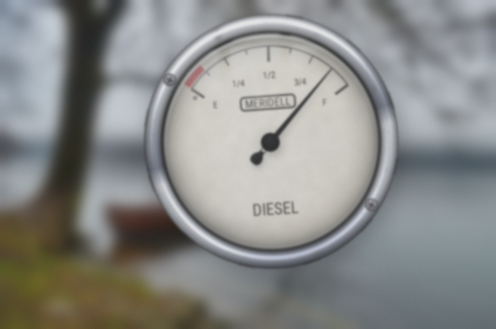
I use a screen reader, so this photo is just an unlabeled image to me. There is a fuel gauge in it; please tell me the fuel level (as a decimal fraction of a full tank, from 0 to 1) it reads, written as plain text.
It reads 0.875
